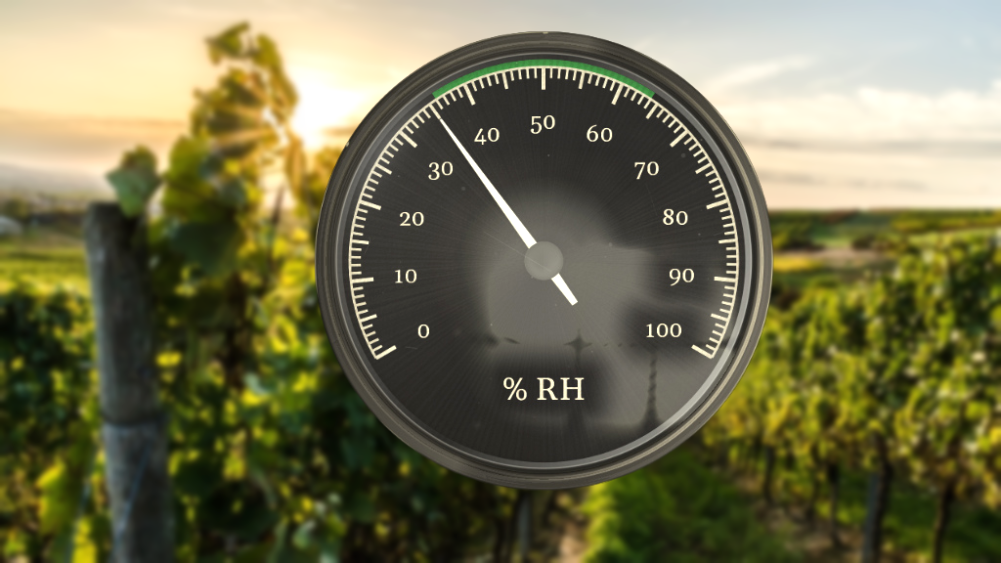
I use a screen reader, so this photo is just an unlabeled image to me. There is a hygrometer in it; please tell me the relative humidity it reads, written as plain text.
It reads 35 %
